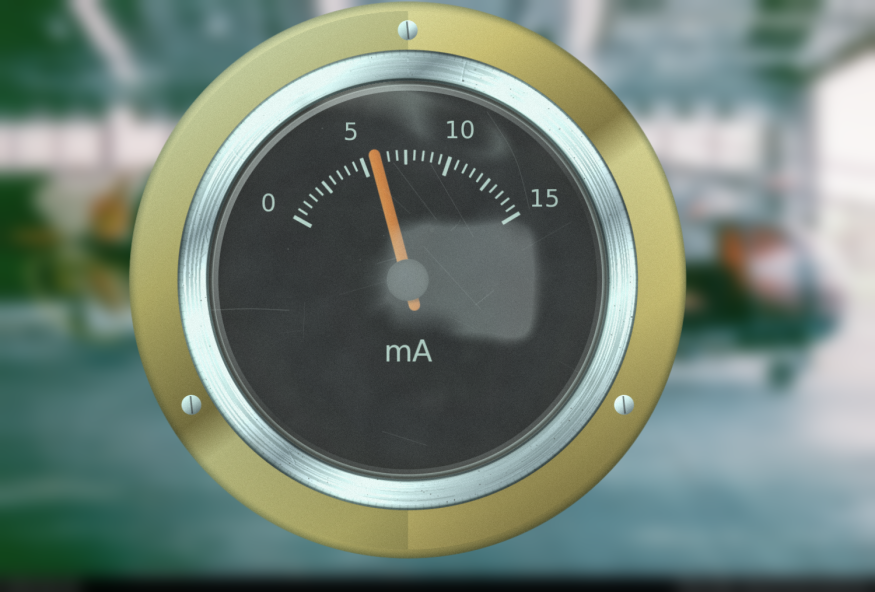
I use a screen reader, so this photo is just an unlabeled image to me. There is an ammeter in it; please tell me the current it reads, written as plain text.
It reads 5.75 mA
